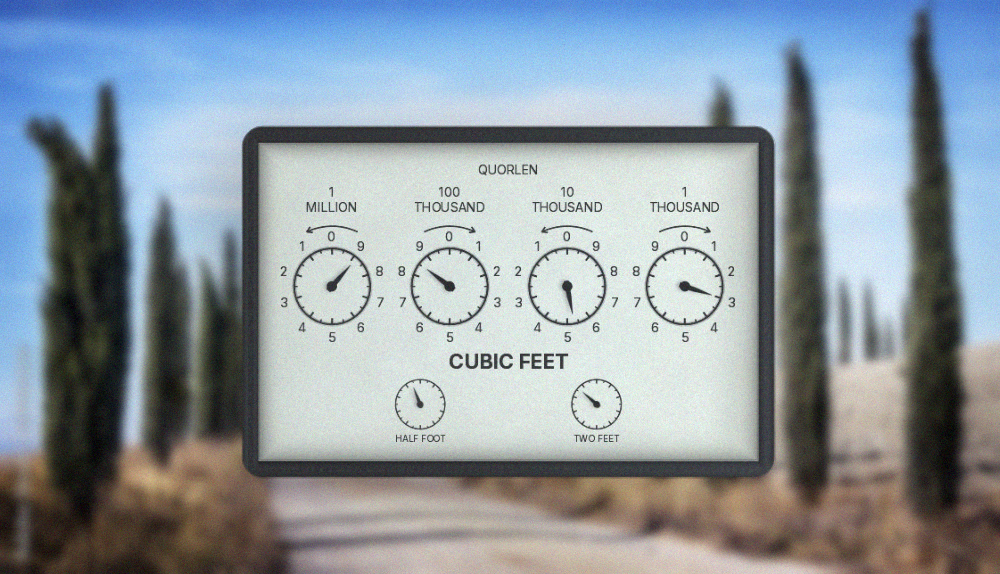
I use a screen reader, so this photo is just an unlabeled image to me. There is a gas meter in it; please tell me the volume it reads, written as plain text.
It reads 885300 ft³
